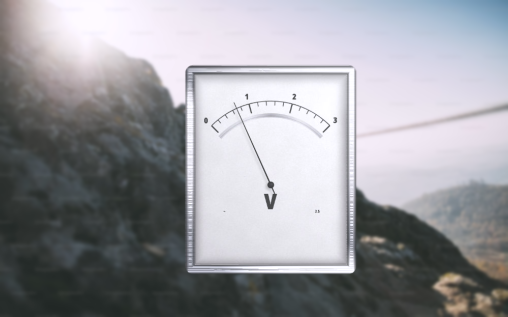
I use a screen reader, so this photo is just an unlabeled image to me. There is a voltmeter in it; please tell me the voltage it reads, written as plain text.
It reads 0.7 V
